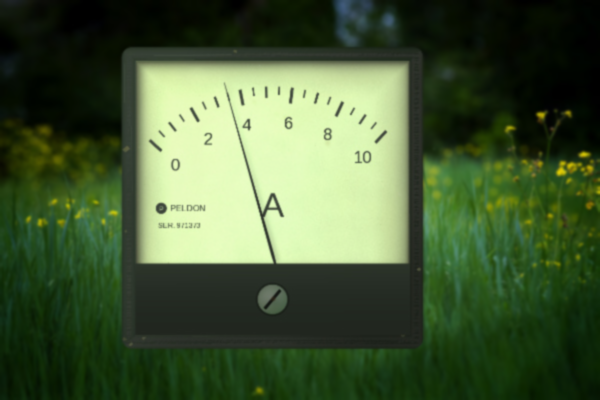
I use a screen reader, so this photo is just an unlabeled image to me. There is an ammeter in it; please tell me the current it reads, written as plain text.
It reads 3.5 A
